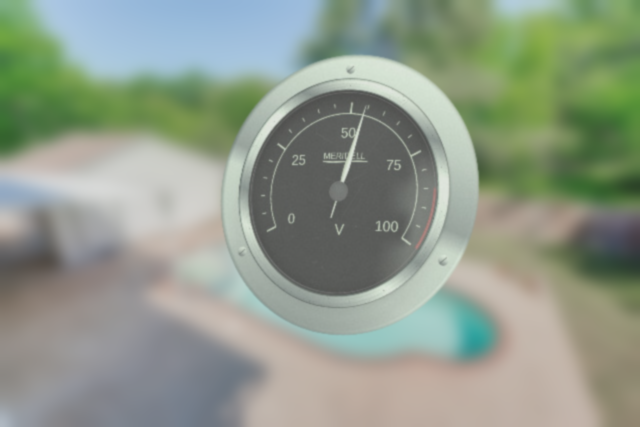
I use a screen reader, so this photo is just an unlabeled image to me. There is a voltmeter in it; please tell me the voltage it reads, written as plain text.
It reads 55 V
